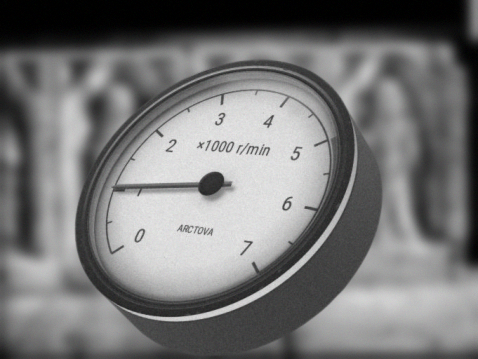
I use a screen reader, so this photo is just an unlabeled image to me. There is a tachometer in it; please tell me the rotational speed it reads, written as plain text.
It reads 1000 rpm
